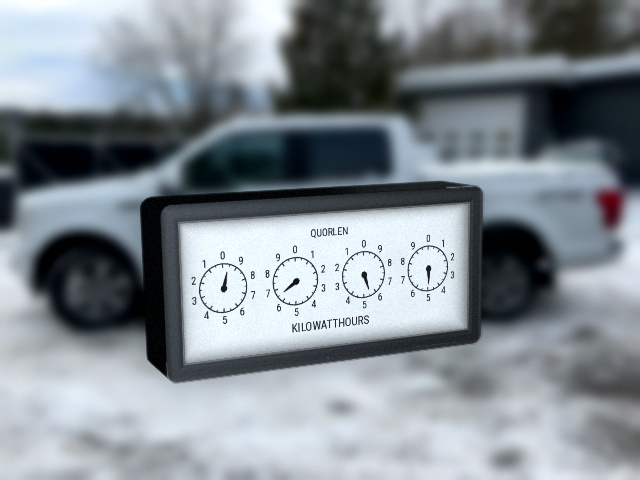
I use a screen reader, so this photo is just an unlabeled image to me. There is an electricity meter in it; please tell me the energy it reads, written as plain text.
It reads 9655 kWh
